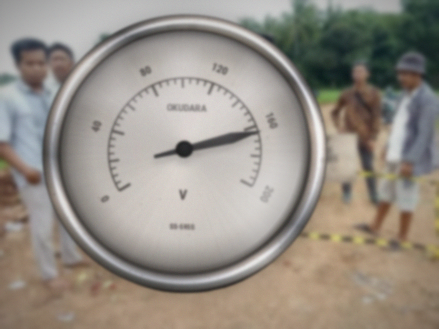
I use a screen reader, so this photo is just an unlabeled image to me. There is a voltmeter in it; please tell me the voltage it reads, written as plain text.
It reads 165 V
